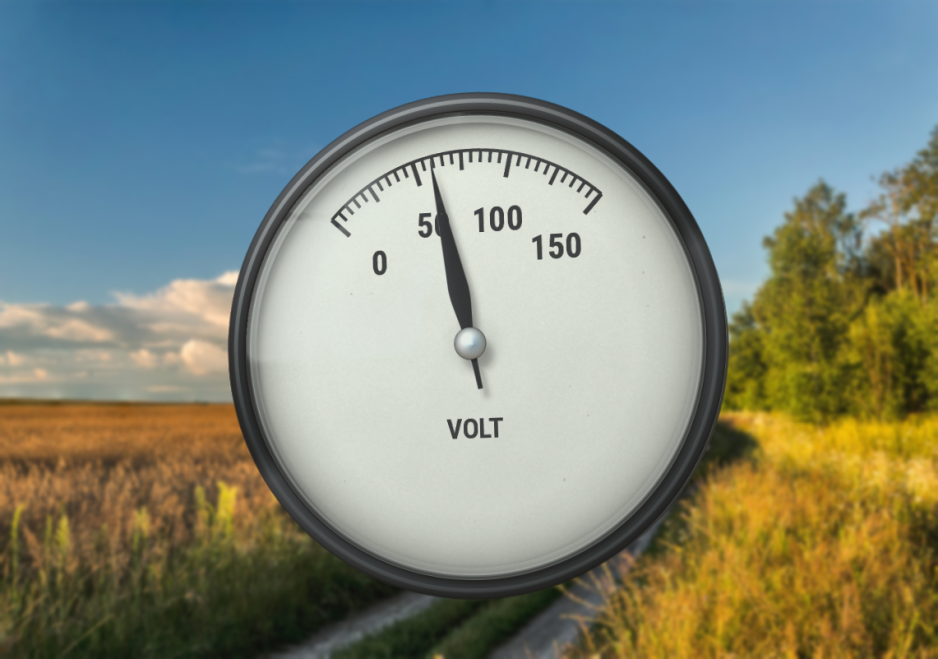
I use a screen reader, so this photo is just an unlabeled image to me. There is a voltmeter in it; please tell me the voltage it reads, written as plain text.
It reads 60 V
